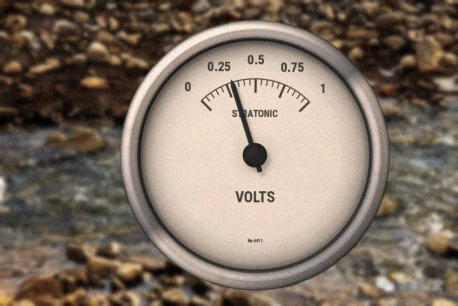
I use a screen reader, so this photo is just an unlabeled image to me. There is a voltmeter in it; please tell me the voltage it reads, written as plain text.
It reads 0.3 V
